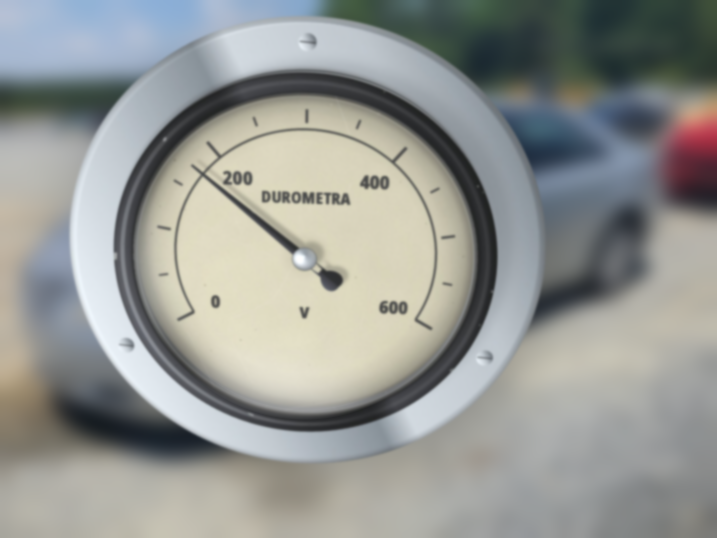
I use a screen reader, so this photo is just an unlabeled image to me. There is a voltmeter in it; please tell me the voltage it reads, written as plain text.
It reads 175 V
